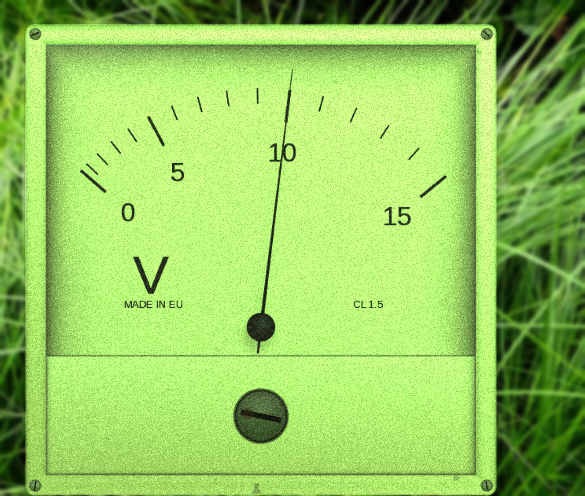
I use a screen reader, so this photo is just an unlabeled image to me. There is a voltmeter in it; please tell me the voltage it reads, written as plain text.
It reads 10 V
